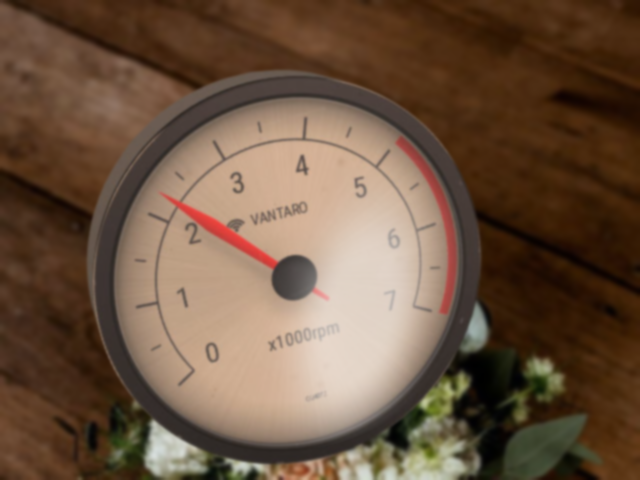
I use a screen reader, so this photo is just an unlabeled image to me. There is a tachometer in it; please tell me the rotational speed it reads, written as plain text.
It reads 2250 rpm
